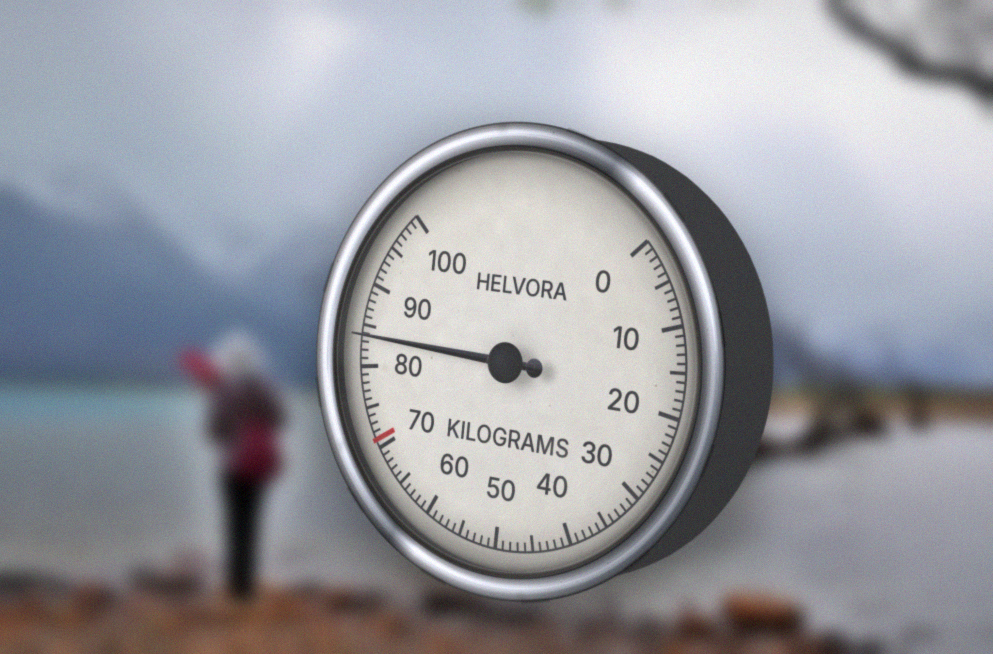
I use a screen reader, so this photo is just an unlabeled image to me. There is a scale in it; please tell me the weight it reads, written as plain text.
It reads 84 kg
